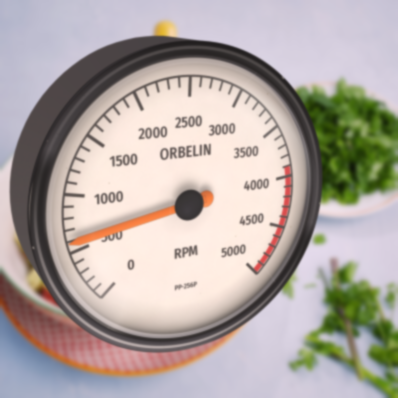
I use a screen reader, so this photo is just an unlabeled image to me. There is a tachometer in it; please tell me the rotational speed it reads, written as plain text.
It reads 600 rpm
